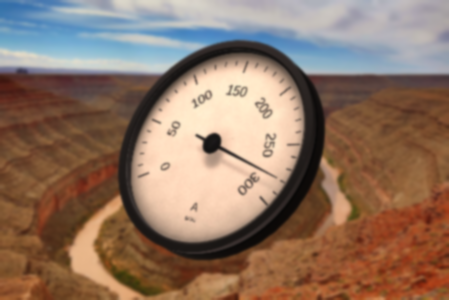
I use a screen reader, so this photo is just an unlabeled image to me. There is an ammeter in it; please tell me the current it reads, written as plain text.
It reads 280 A
